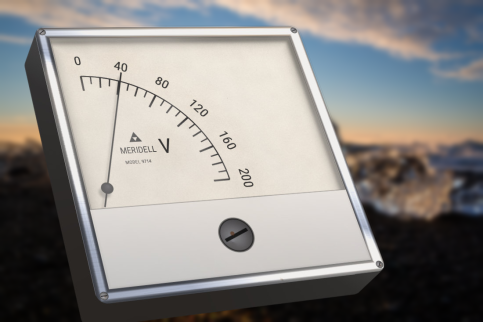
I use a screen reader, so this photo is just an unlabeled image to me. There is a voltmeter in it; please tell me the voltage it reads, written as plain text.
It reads 40 V
